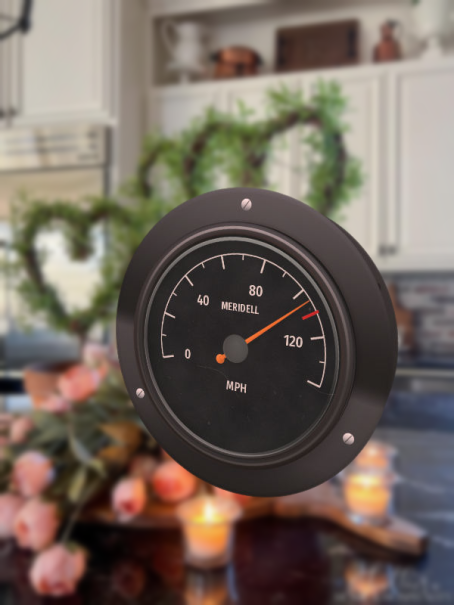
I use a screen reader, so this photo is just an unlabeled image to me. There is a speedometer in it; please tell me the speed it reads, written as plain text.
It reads 105 mph
